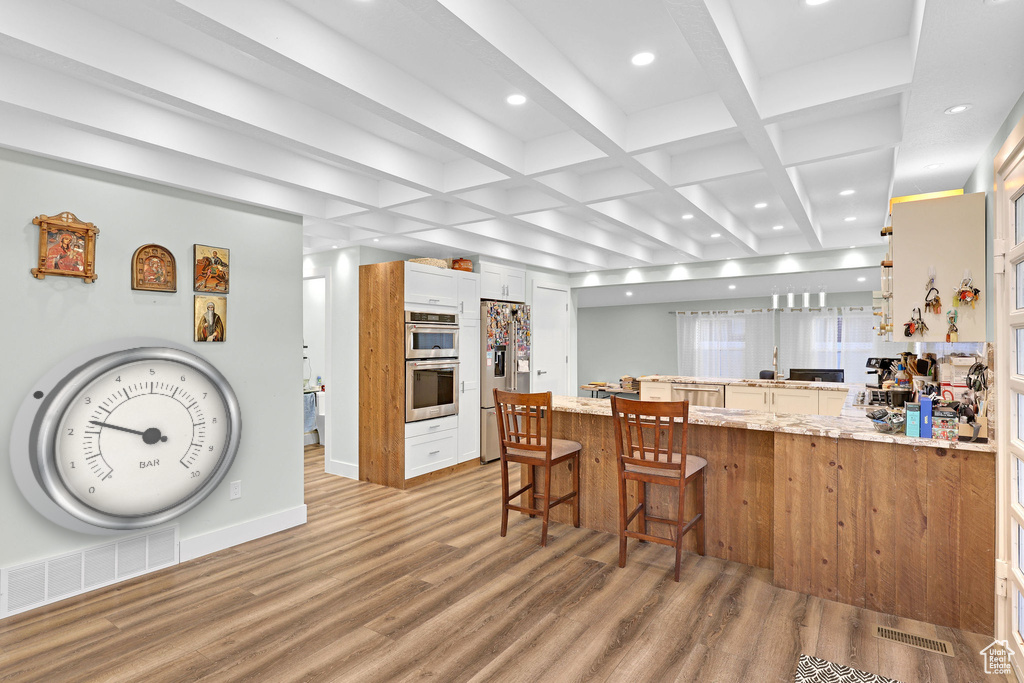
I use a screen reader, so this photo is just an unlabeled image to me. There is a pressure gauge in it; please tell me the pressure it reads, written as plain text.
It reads 2.4 bar
